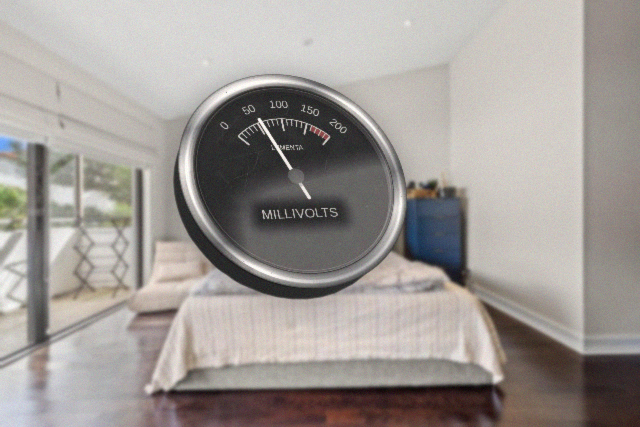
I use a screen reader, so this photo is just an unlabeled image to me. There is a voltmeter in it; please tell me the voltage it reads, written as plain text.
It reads 50 mV
